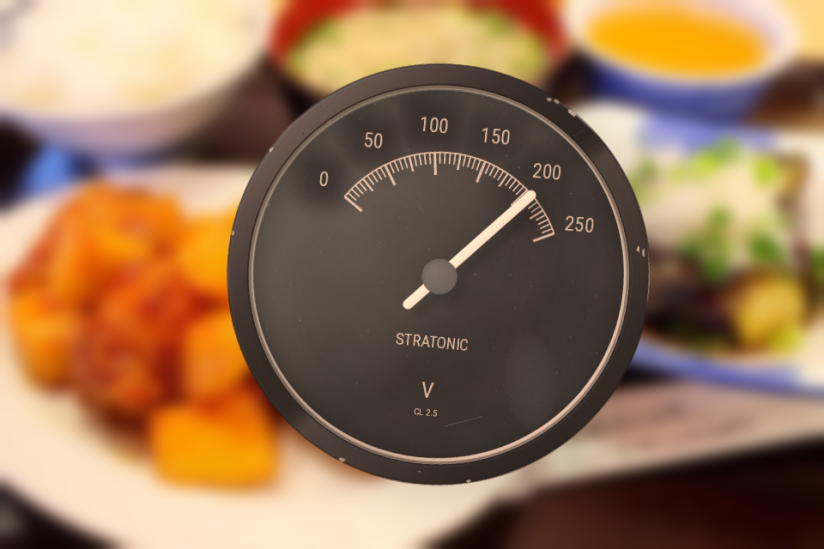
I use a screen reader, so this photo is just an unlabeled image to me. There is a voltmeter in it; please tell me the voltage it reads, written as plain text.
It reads 205 V
